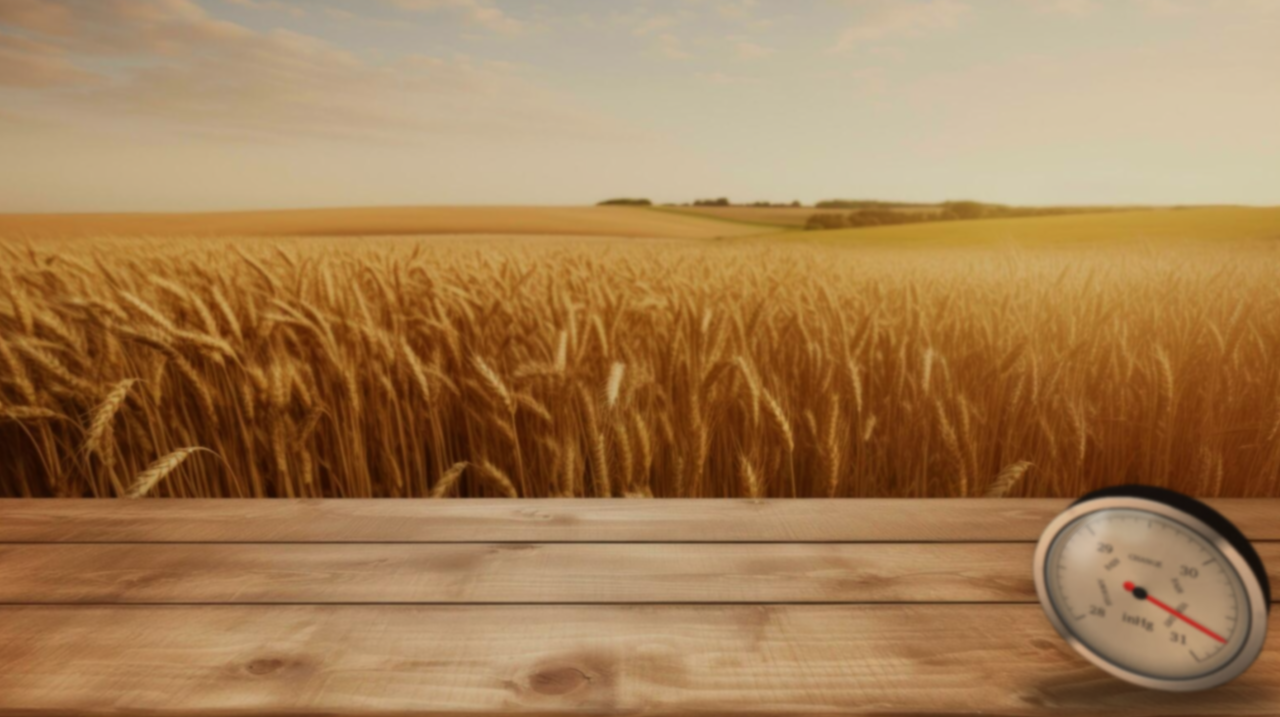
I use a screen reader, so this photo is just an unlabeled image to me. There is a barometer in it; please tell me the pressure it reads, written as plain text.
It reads 30.7 inHg
